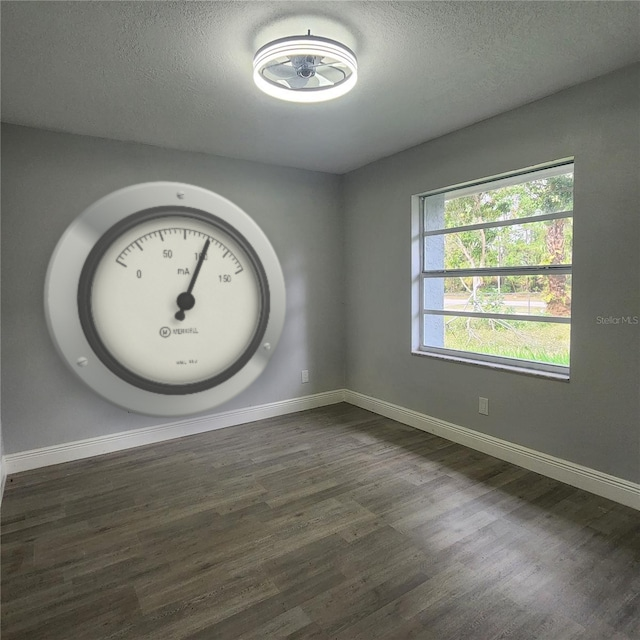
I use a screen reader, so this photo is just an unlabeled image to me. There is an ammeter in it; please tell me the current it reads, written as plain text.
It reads 100 mA
